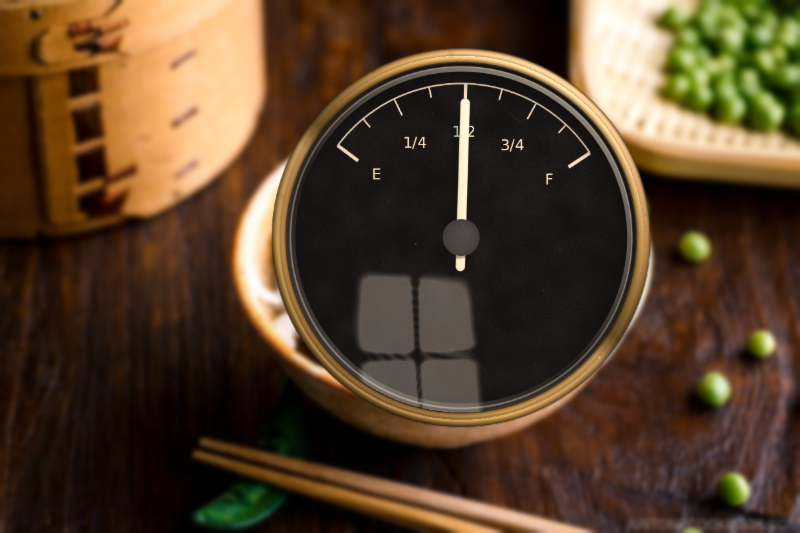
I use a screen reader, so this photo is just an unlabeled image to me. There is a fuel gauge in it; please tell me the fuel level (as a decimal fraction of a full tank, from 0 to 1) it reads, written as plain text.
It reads 0.5
